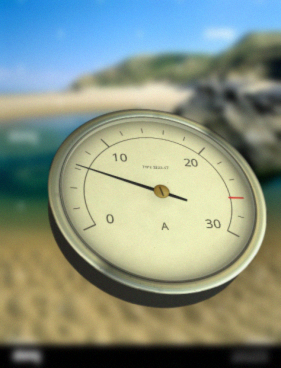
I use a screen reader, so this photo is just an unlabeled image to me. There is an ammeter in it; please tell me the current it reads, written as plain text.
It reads 6 A
